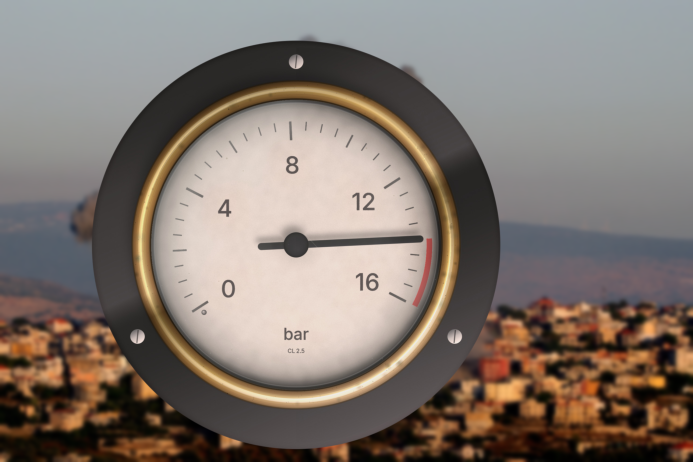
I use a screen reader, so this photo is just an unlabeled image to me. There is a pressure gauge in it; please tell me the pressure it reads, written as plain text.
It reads 14 bar
